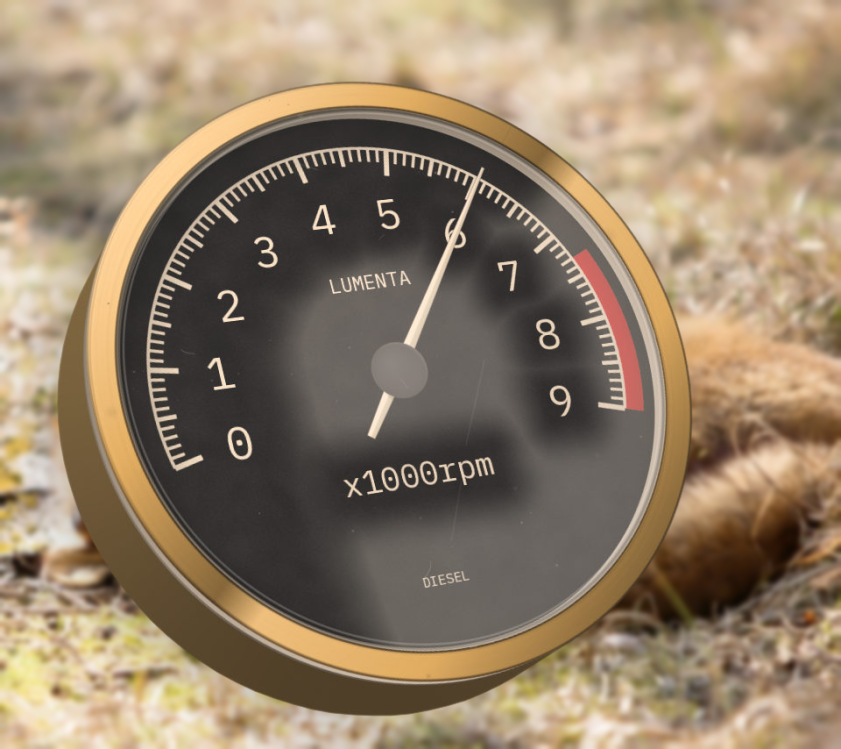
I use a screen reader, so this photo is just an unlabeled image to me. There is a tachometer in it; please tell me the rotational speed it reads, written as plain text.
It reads 6000 rpm
